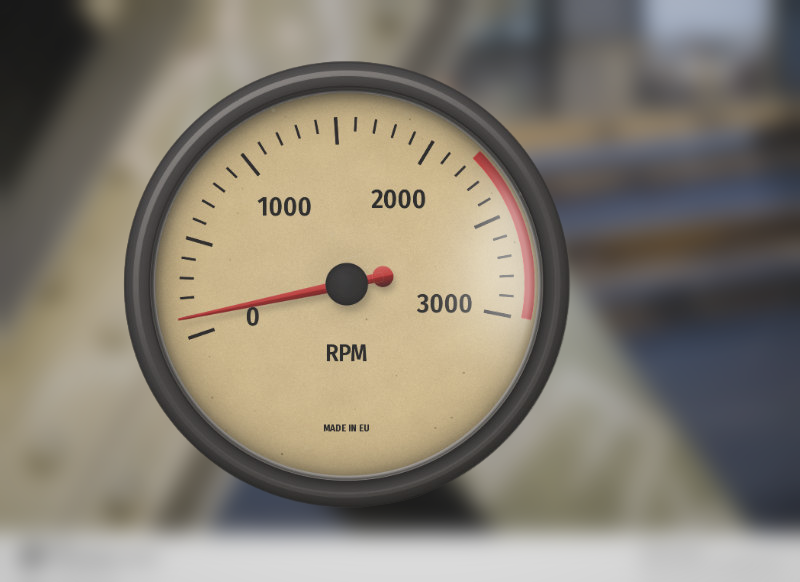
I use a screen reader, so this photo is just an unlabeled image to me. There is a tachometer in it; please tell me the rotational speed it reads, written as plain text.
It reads 100 rpm
